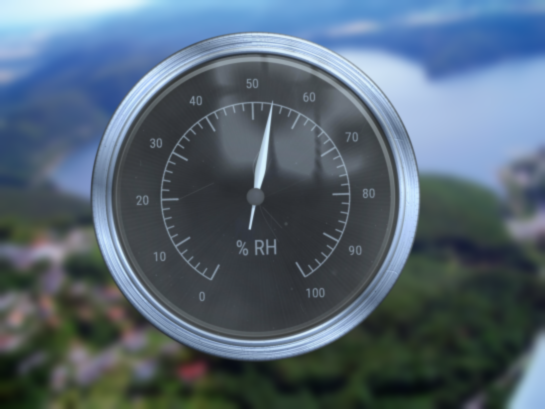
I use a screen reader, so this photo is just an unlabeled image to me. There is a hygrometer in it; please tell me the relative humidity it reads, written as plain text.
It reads 54 %
